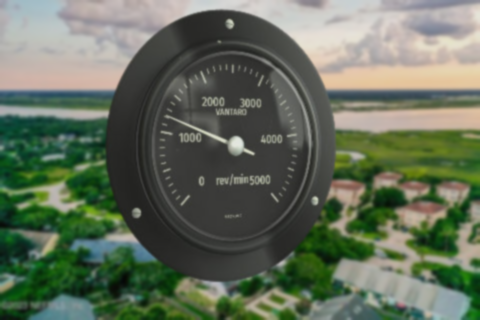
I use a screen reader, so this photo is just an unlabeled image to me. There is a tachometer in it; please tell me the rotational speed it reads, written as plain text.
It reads 1200 rpm
